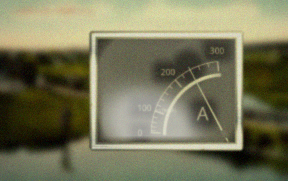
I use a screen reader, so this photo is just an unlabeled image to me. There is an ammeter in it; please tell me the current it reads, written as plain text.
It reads 240 A
